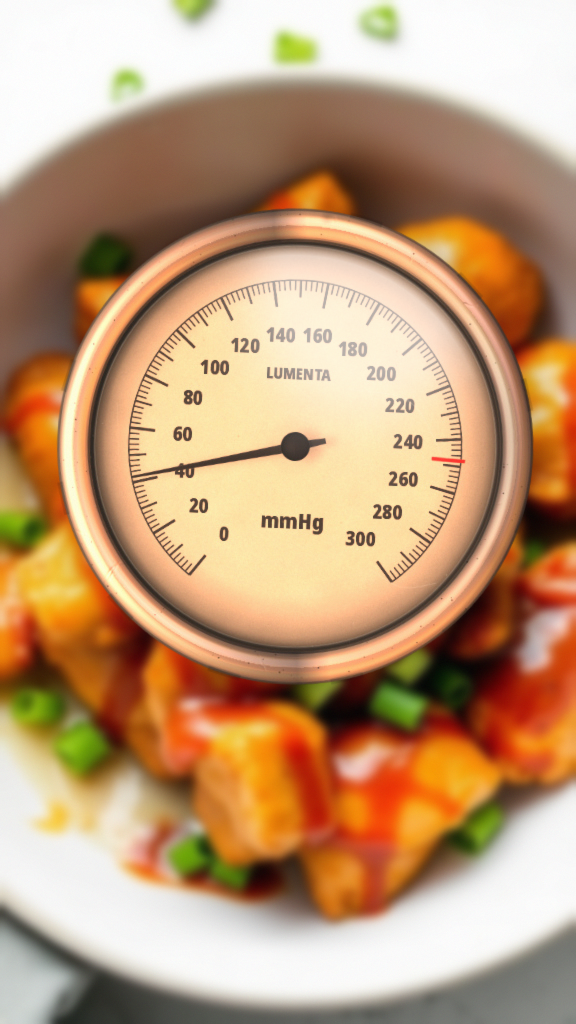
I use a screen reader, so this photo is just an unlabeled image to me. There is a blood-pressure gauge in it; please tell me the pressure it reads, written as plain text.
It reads 42 mmHg
